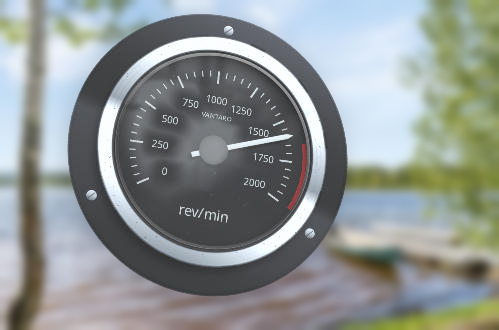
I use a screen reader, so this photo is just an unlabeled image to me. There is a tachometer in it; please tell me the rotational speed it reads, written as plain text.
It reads 1600 rpm
